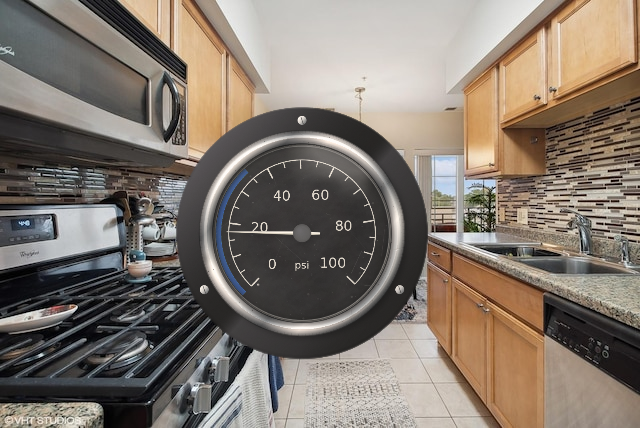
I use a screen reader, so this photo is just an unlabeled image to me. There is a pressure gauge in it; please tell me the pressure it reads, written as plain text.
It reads 17.5 psi
